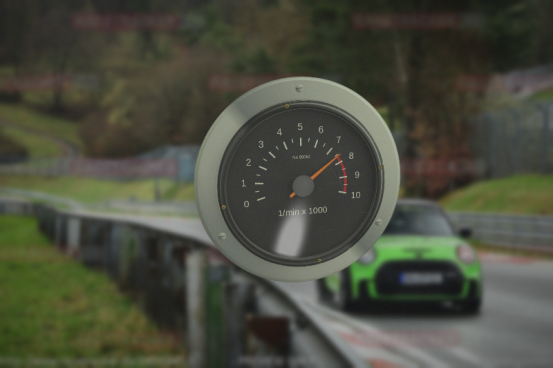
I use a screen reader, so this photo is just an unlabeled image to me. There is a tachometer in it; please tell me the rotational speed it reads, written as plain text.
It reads 7500 rpm
